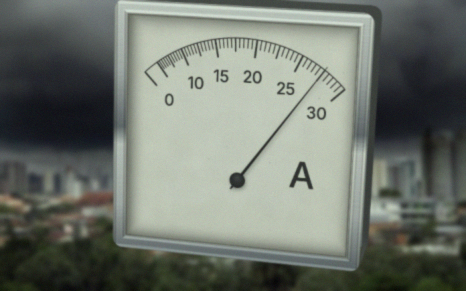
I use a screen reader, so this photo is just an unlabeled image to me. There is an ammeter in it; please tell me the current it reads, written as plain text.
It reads 27.5 A
